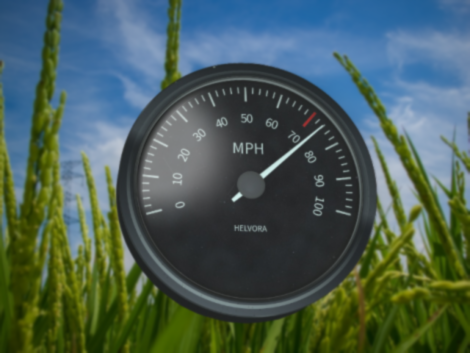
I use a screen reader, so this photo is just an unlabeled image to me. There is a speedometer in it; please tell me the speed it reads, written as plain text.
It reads 74 mph
